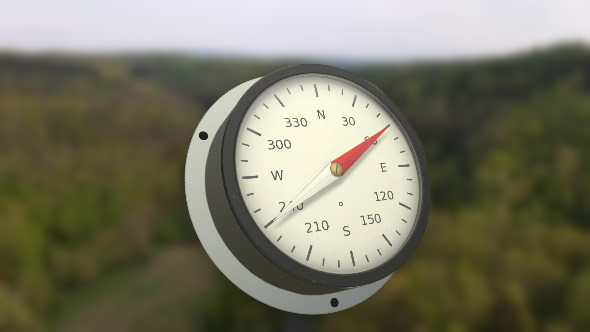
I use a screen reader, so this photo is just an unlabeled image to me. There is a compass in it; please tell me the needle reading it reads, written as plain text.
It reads 60 °
